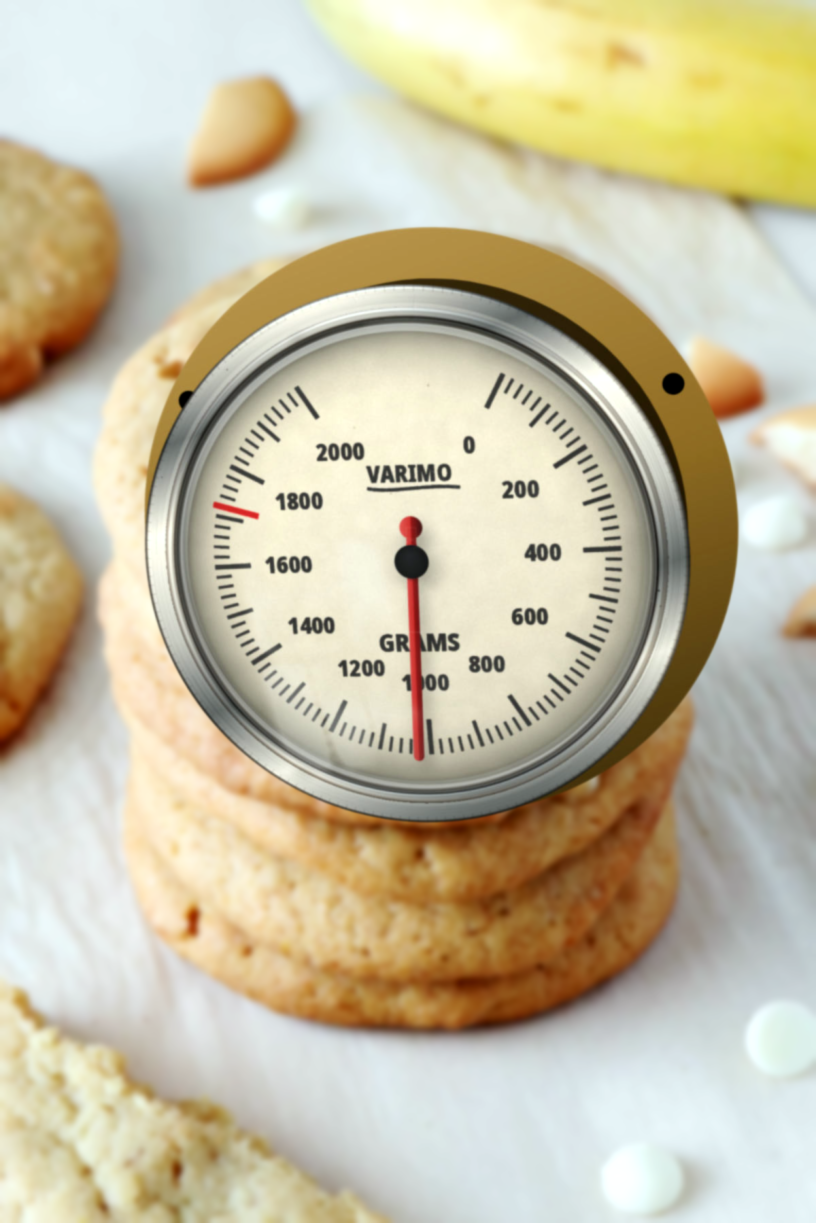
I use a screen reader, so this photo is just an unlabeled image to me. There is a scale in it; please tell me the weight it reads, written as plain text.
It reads 1020 g
